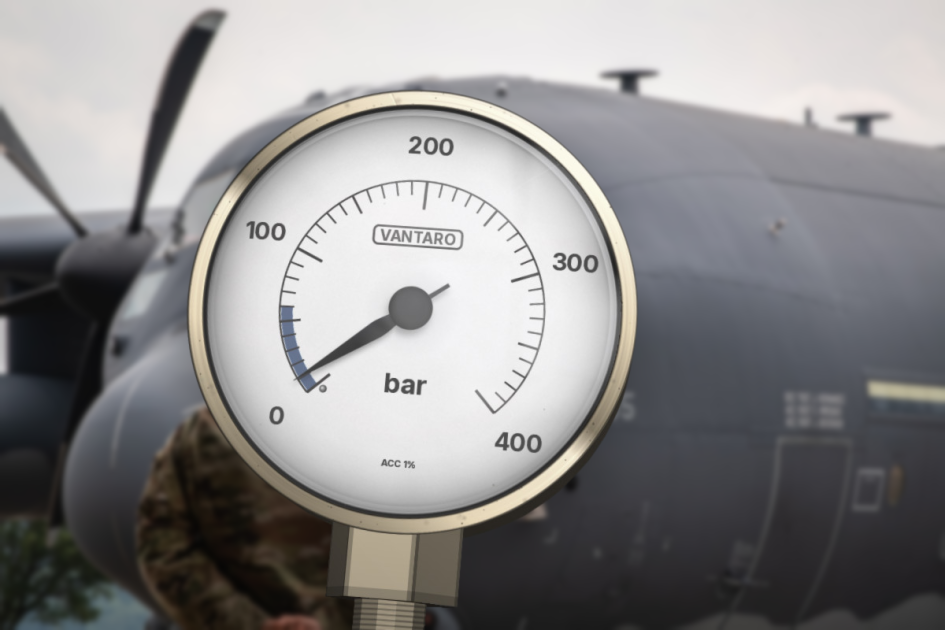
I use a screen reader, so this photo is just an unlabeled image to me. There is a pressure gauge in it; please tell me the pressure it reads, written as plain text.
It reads 10 bar
